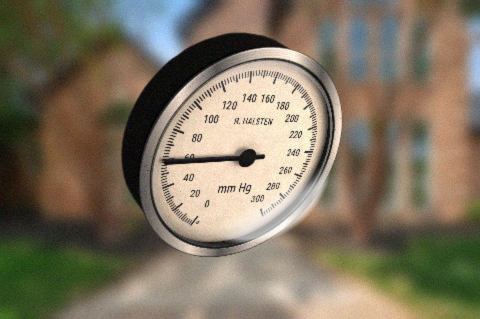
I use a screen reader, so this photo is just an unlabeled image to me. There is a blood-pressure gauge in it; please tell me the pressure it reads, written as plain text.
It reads 60 mmHg
